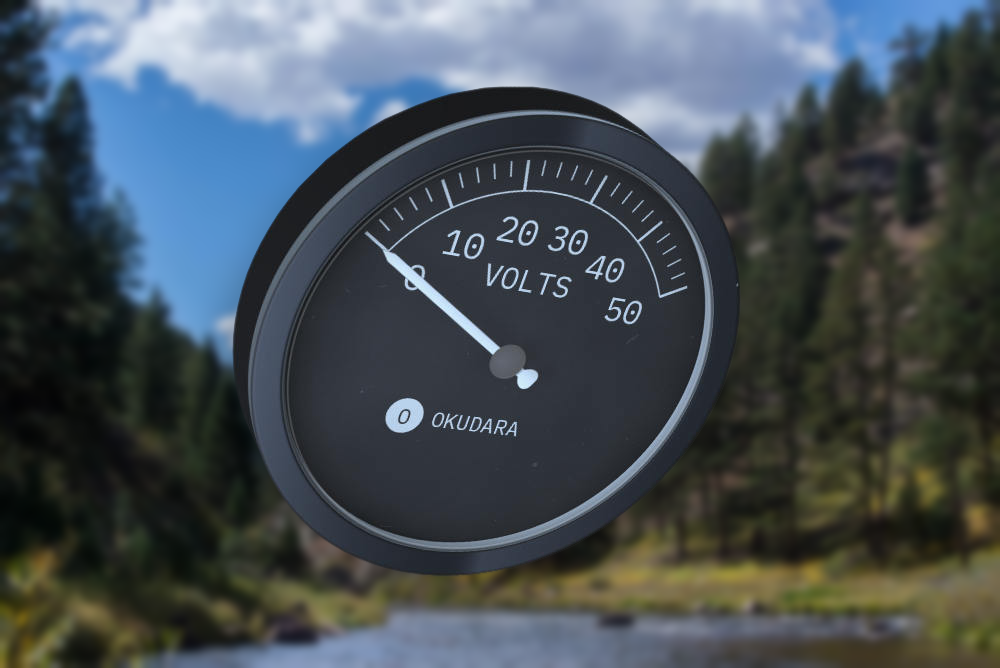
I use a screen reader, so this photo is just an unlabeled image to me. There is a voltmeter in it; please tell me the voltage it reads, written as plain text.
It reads 0 V
